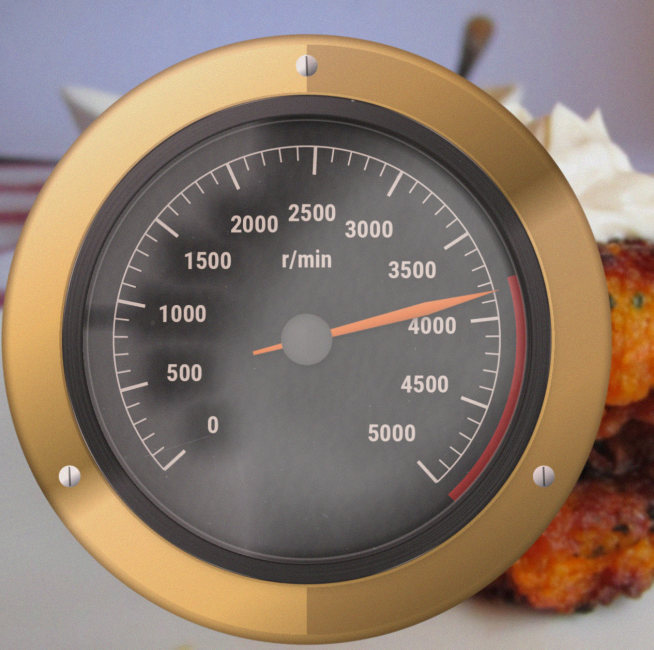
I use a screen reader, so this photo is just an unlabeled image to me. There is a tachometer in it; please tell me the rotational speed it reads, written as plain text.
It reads 3850 rpm
